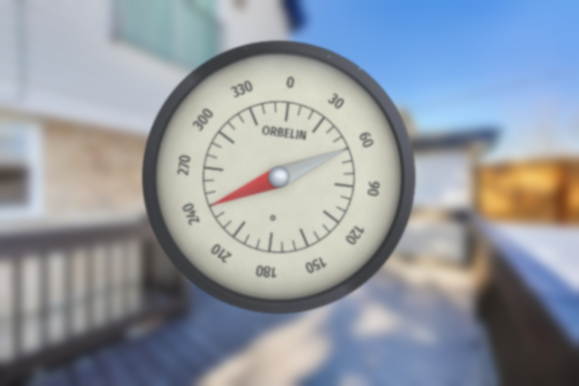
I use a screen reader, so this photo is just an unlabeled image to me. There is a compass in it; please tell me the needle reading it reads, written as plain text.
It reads 240 °
